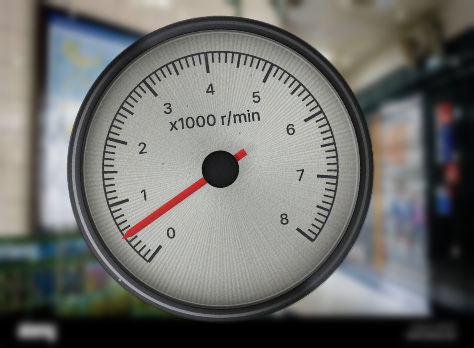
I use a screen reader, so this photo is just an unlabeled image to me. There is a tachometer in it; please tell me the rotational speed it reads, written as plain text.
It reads 500 rpm
